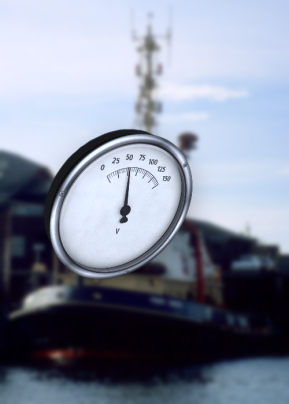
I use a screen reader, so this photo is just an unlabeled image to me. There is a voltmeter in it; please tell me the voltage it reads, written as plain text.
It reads 50 V
